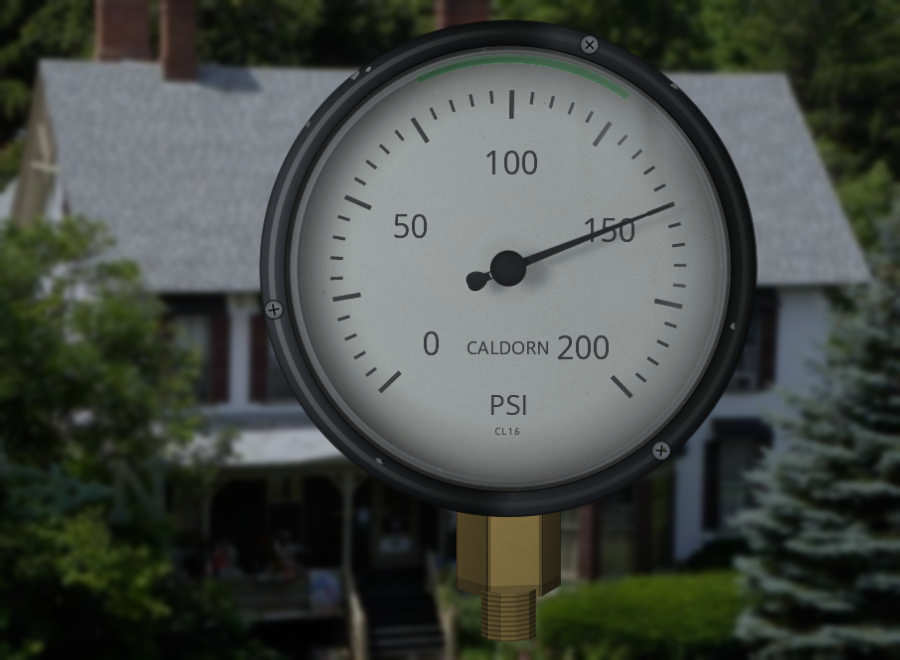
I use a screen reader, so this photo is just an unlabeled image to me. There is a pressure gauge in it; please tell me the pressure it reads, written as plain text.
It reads 150 psi
